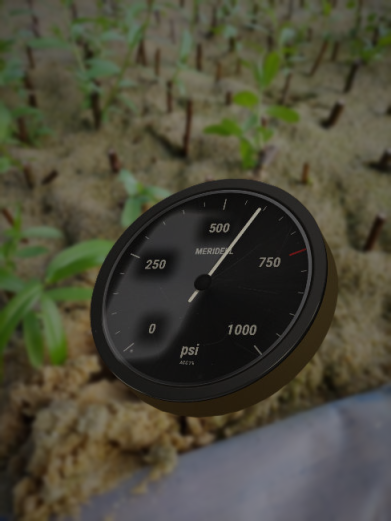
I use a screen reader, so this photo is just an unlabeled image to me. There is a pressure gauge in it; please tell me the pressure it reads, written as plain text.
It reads 600 psi
